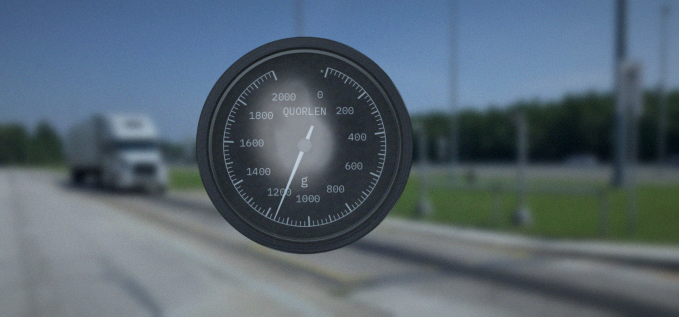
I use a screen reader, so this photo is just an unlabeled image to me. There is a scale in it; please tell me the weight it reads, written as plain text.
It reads 1160 g
